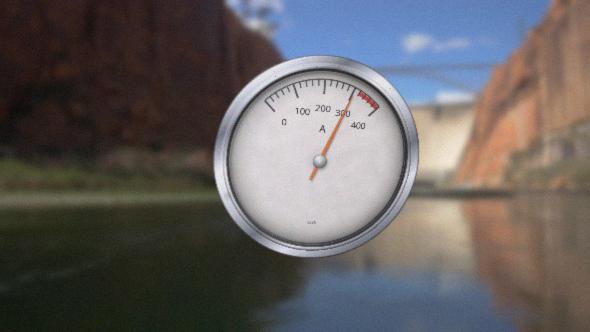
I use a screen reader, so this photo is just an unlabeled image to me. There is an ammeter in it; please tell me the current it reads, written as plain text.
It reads 300 A
